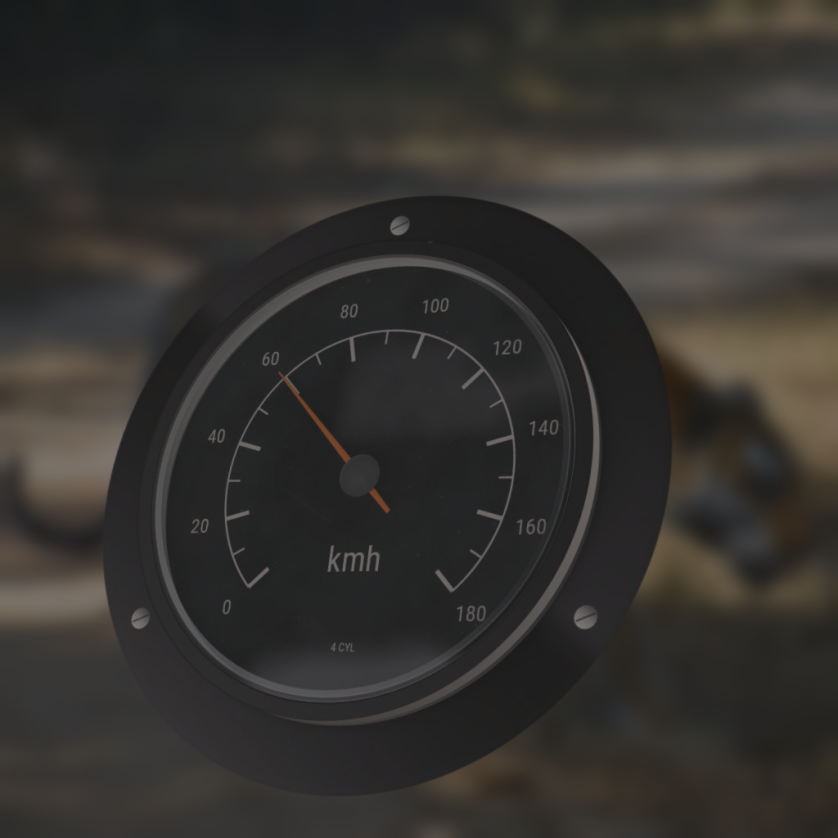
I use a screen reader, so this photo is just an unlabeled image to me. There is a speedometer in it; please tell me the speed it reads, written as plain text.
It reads 60 km/h
